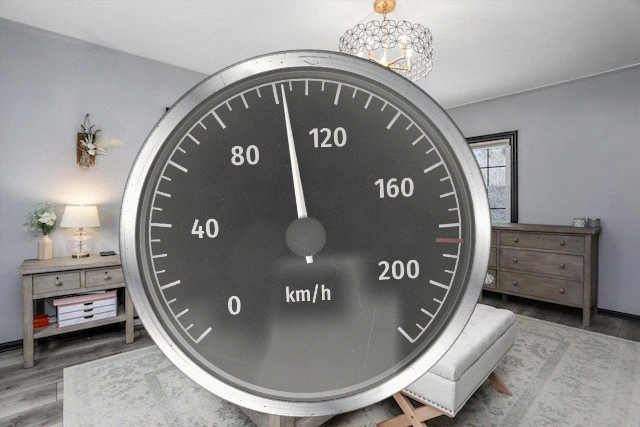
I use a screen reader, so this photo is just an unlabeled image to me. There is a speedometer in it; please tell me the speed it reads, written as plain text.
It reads 102.5 km/h
